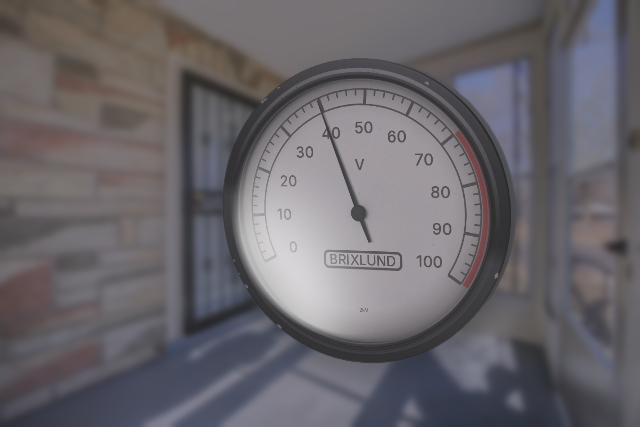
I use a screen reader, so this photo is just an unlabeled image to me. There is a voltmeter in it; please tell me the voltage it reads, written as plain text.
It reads 40 V
